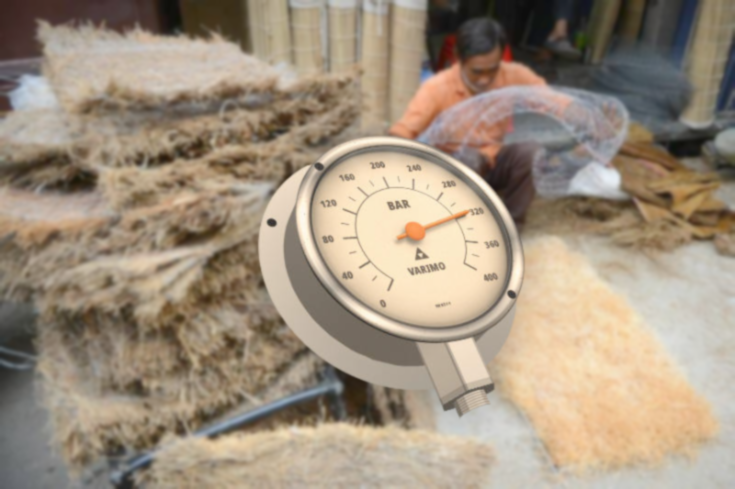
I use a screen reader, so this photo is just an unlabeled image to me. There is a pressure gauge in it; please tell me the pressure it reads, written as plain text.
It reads 320 bar
